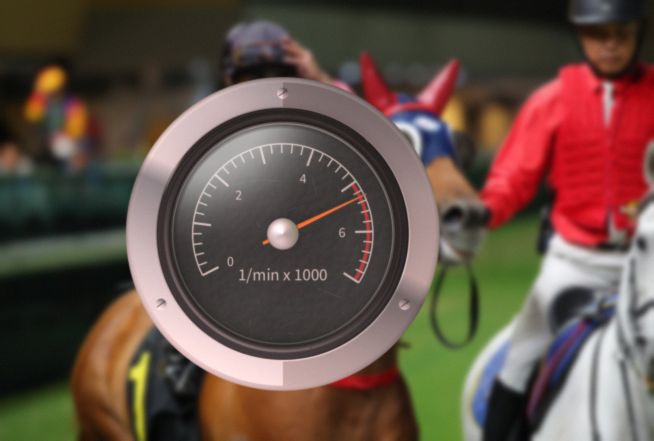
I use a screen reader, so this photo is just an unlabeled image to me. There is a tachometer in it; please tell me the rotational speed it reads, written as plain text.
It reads 5300 rpm
